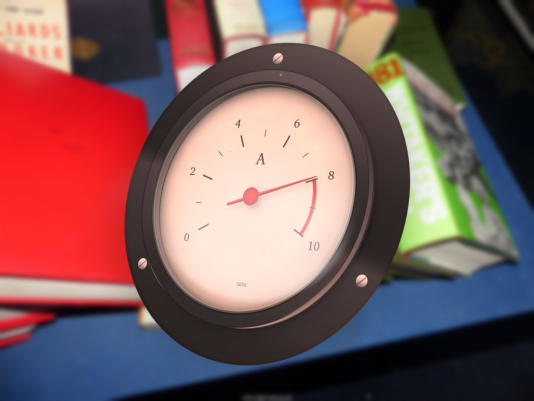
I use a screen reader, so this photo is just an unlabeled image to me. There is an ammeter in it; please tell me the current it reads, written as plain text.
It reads 8 A
